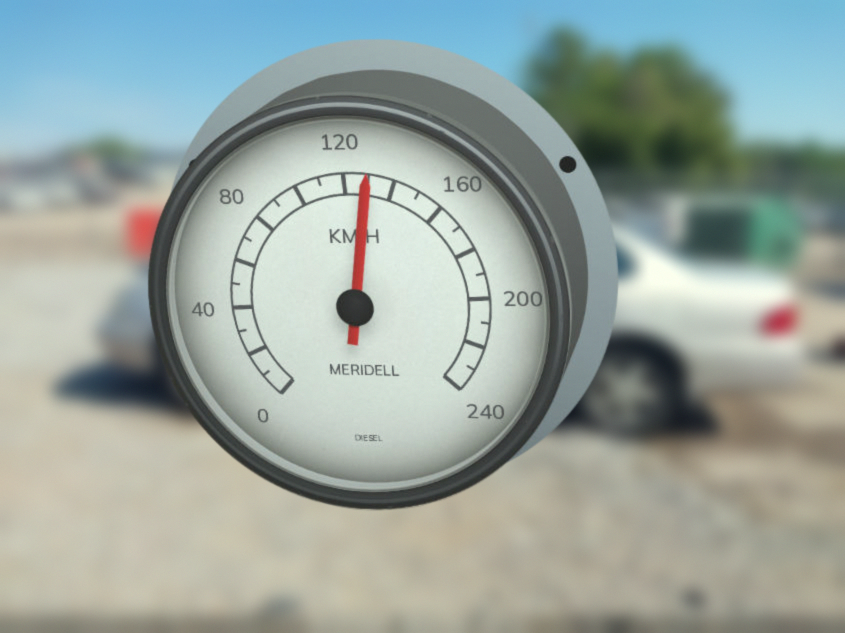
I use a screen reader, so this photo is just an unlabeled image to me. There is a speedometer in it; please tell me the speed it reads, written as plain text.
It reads 130 km/h
